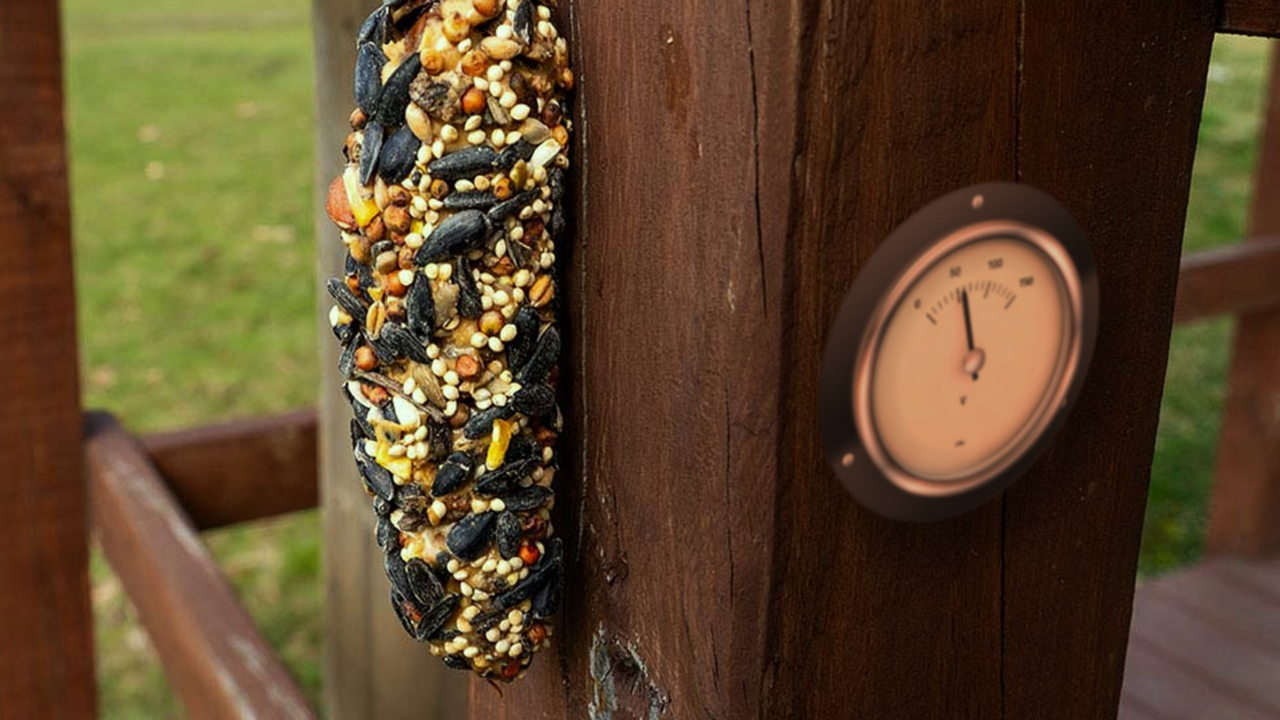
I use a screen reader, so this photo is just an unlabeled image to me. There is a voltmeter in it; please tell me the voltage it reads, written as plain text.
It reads 50 V
